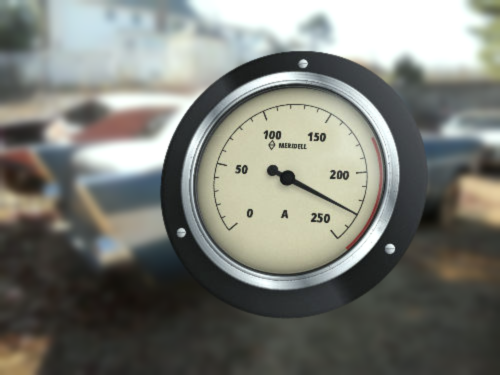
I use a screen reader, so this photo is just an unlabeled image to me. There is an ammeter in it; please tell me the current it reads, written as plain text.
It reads 230 A
